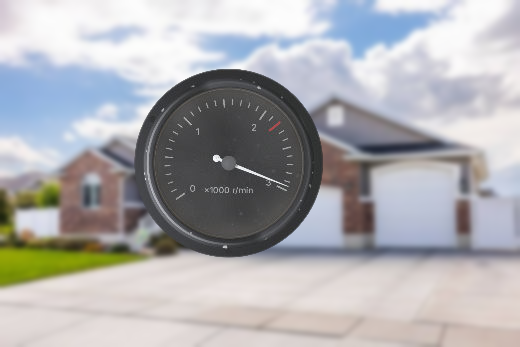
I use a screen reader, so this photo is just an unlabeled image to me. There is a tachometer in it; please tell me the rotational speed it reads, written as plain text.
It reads 2950 rpm
